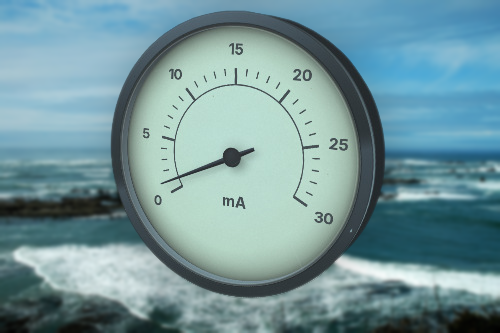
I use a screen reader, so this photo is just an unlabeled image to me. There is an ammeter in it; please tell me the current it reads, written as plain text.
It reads 1 mA
